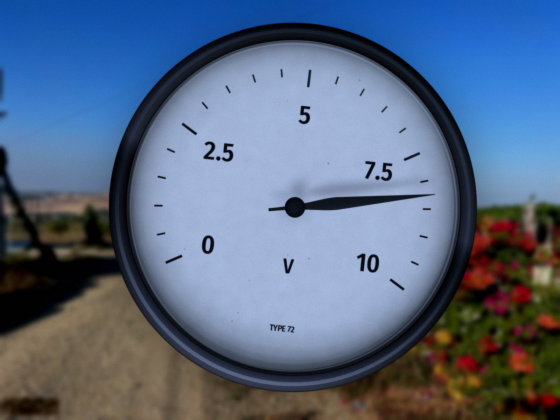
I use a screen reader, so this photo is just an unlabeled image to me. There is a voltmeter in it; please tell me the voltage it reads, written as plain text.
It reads 8.25 V
